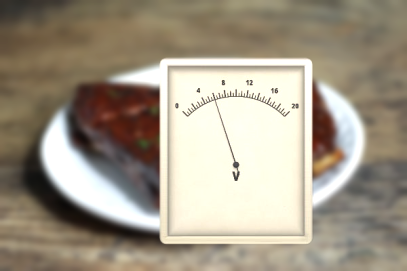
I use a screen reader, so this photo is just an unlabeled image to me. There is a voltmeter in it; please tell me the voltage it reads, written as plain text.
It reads 6 V
